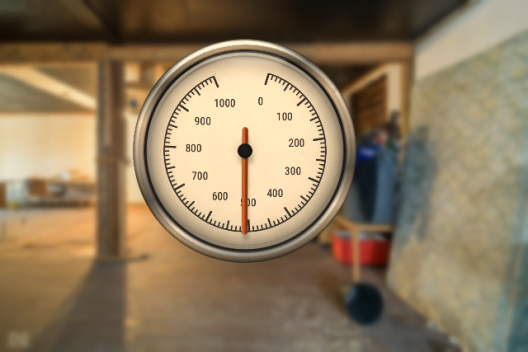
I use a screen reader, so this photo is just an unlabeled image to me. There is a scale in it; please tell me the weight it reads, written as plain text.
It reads 510 g
